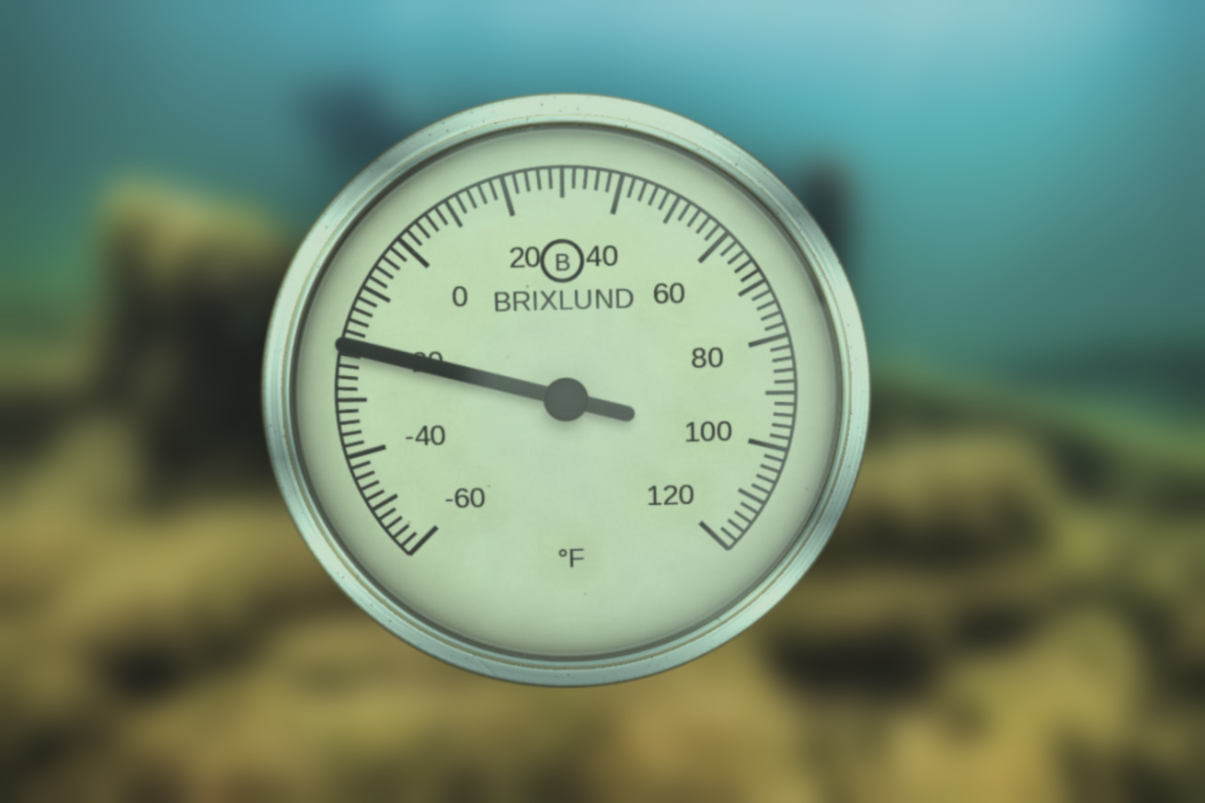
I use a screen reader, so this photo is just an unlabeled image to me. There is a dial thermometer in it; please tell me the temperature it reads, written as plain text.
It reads -20 °F
